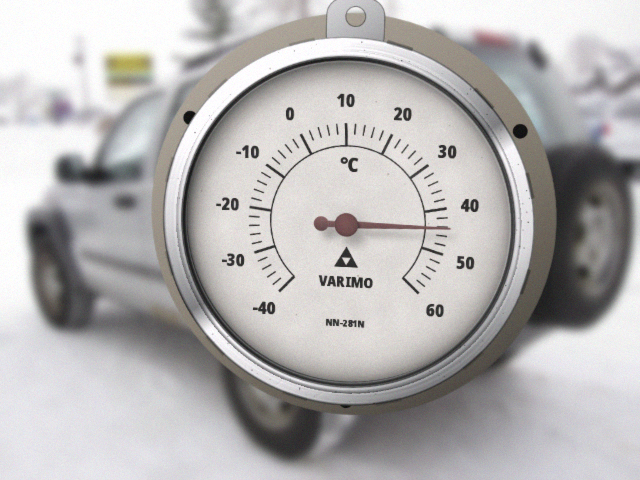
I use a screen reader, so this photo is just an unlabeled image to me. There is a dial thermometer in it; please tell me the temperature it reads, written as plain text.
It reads 44 °C
